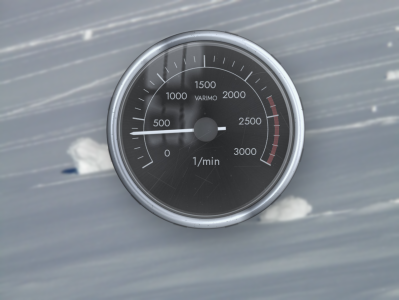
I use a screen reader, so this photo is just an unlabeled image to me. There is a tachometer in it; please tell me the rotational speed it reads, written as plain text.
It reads 350 rpm
